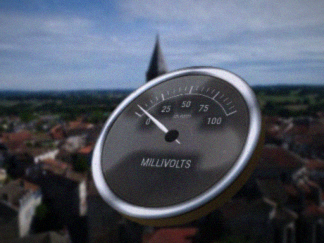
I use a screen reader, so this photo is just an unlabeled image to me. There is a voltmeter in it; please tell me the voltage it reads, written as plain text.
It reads 5 mV
